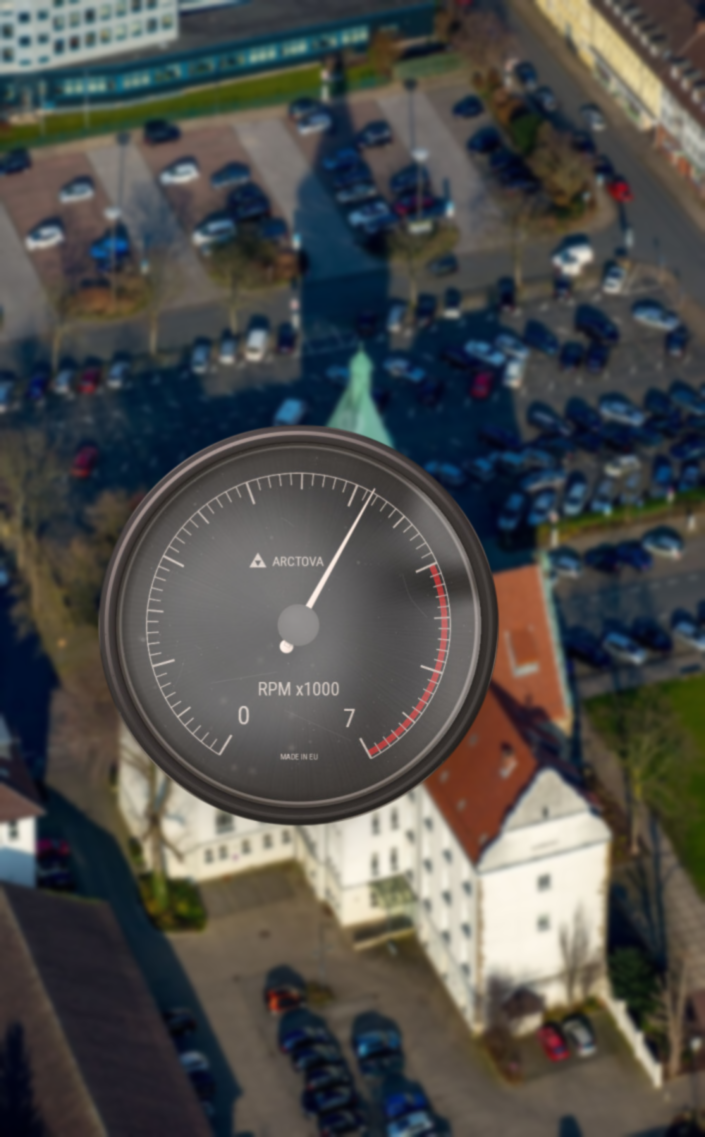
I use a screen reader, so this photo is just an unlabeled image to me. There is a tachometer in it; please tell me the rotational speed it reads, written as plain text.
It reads 4150 rpm
